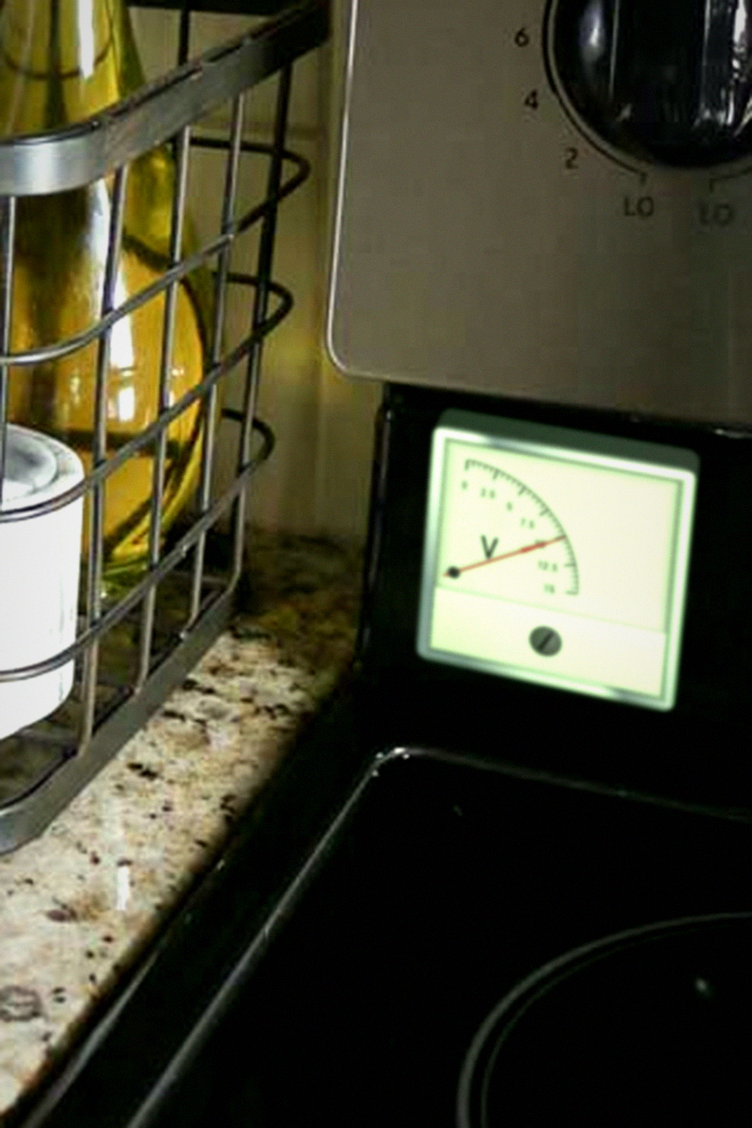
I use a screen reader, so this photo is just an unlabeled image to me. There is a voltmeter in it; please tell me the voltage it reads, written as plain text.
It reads 10 V
